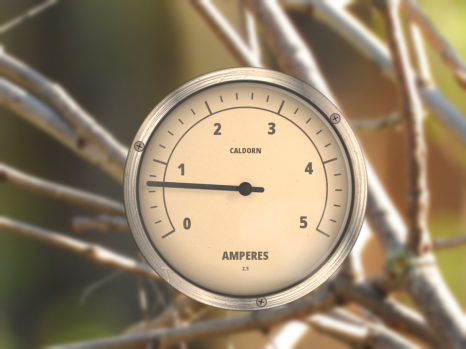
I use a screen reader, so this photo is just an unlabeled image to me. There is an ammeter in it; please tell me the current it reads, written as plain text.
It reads 0.7 A
